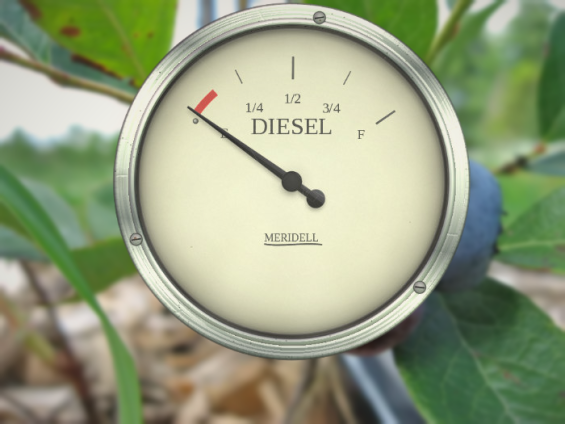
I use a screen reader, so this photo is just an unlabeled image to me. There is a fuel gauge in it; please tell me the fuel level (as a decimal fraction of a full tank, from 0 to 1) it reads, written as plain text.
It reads 0
